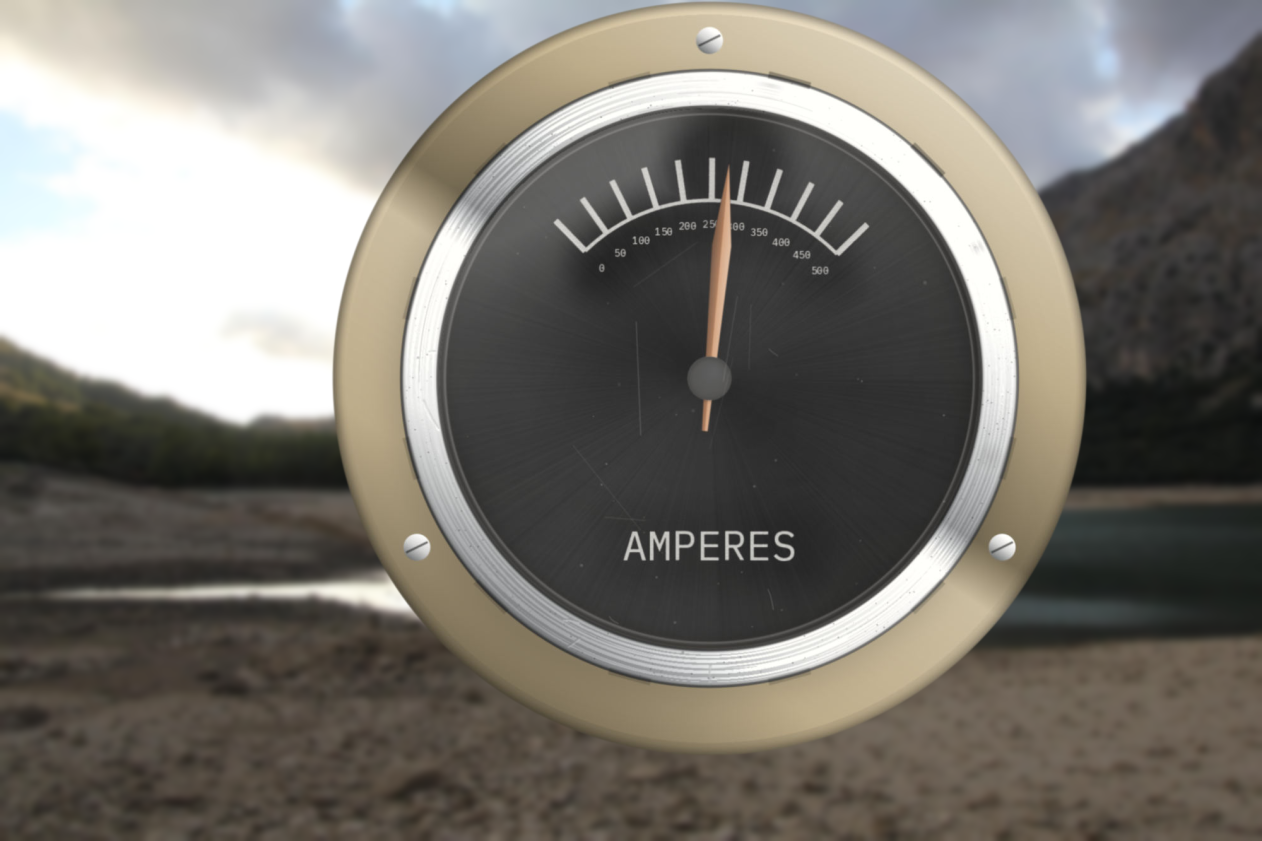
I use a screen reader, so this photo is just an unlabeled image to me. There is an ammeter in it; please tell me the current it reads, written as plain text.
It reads 275 A
